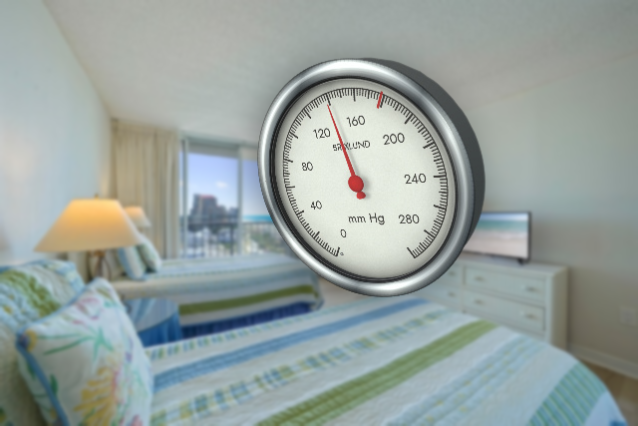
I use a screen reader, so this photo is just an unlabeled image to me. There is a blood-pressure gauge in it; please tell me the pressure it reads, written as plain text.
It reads 140 mmHg
